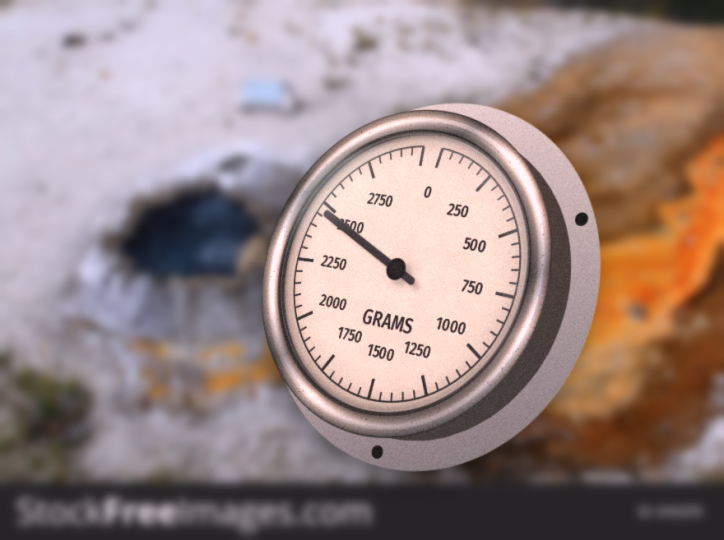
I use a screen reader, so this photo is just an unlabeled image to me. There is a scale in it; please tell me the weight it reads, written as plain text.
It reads 2475 g
